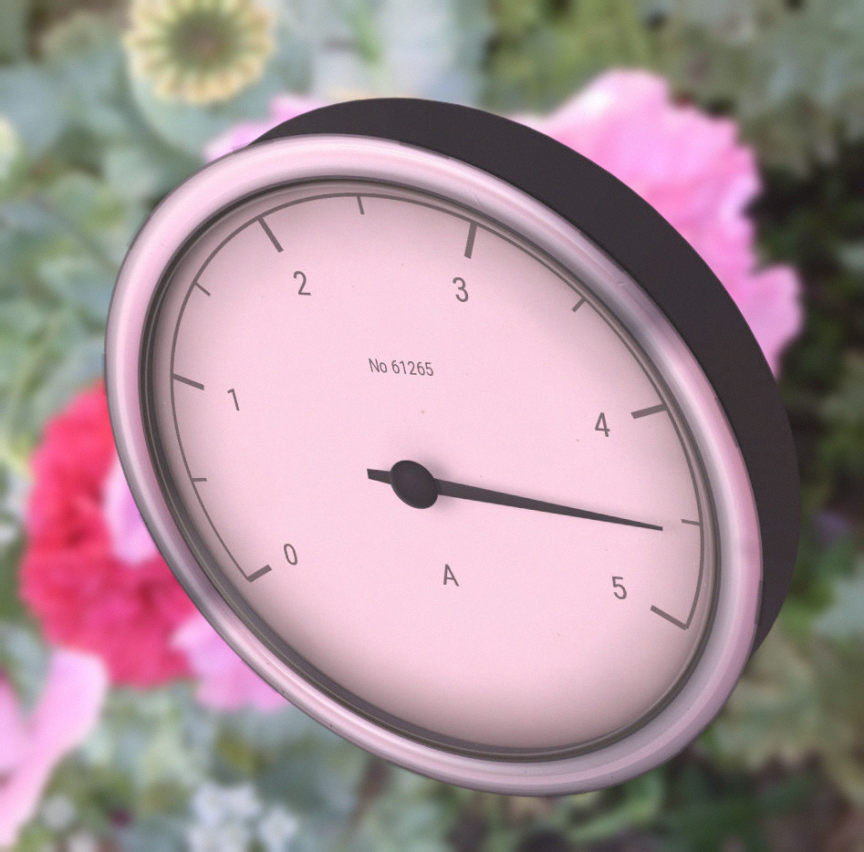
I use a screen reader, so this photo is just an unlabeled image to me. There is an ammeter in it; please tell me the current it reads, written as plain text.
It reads 4.5 A
